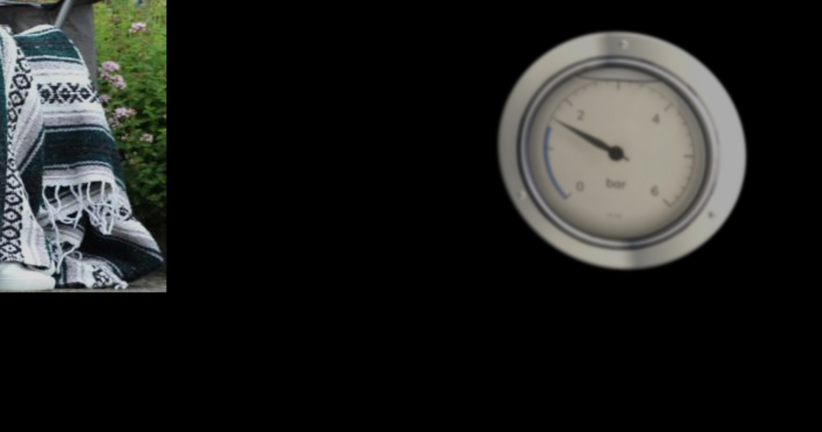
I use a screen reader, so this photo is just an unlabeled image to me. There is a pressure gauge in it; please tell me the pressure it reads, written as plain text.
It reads 1.6 bar
